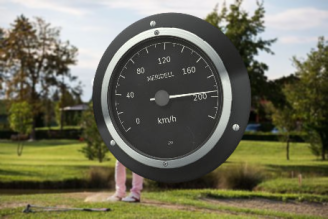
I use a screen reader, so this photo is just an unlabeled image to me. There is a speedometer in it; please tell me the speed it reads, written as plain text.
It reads 195 km/h
